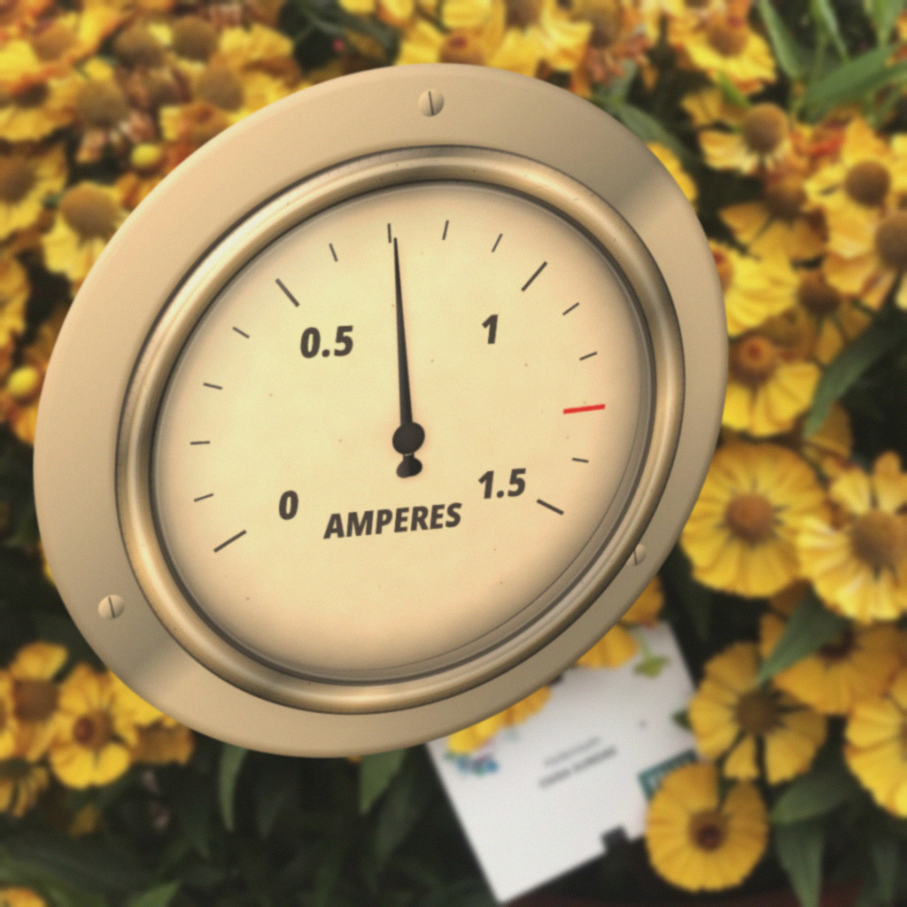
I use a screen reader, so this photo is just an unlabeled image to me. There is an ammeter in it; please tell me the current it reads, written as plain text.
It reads 0.7 A
